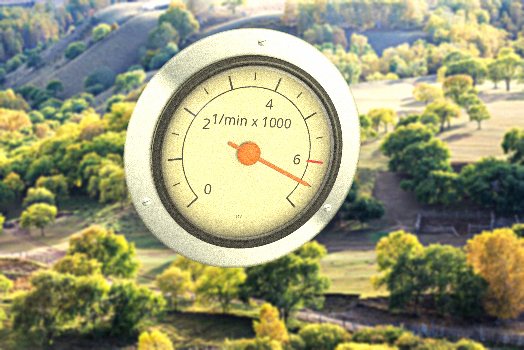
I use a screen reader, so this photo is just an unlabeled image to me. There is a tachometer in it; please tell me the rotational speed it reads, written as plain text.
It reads 6500 rpm
